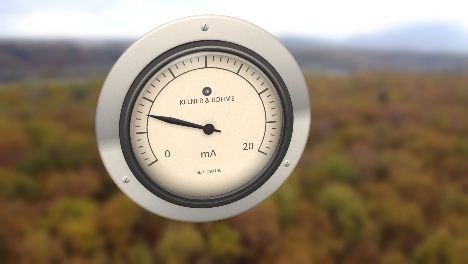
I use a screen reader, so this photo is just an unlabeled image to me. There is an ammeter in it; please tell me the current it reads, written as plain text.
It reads 4 mA
